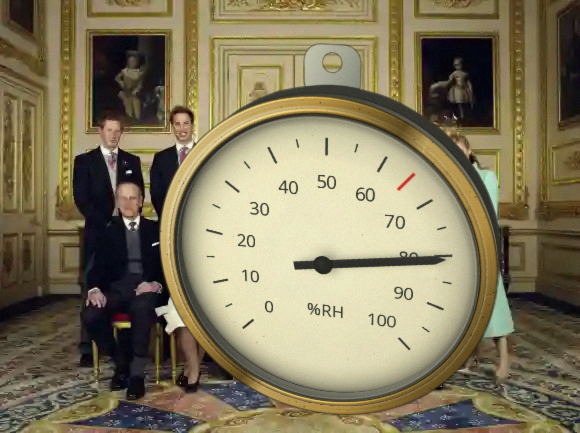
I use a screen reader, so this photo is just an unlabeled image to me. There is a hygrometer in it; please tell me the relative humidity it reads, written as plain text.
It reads 80 %
